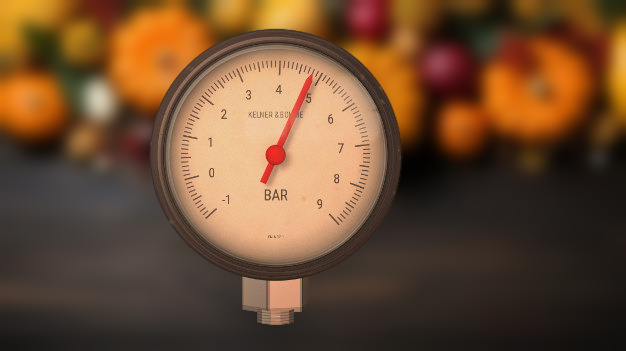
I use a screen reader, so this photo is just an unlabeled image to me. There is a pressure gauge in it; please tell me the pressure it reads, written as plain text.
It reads 4.8 bar
